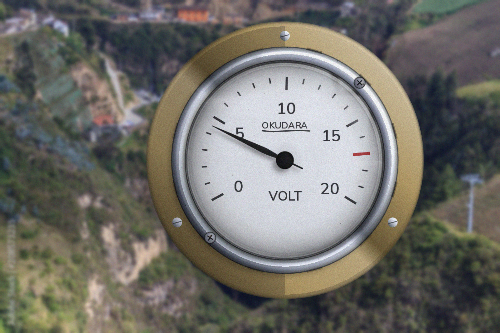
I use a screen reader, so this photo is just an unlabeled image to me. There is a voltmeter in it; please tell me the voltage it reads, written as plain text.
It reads 4.5 V
